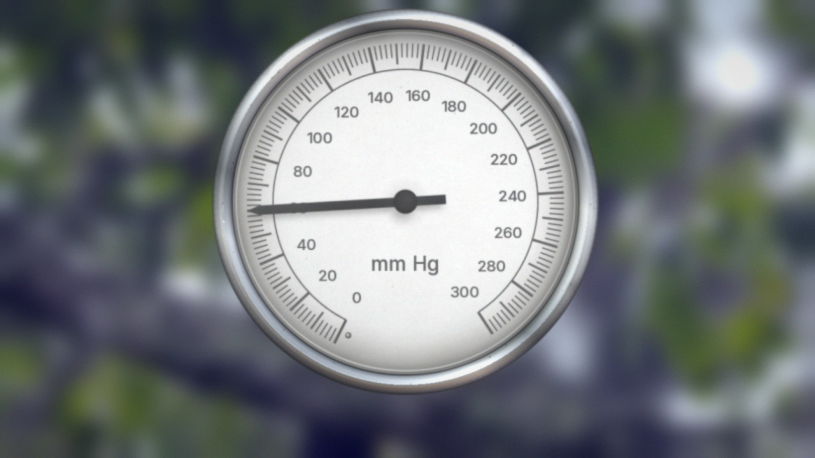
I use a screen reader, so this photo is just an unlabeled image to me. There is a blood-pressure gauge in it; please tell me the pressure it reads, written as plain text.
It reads 60 mmHg
